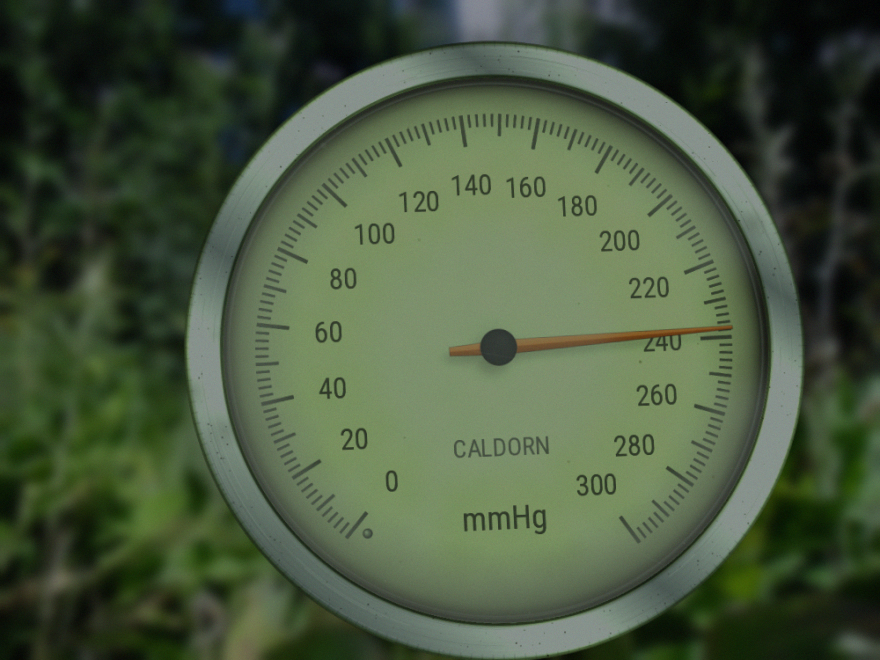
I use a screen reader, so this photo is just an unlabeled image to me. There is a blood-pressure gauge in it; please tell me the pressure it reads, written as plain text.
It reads 238 mmHg
